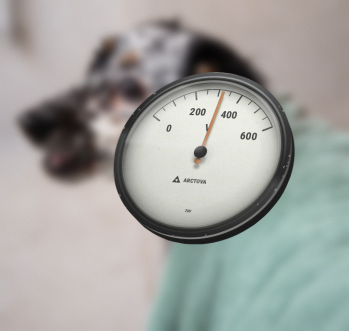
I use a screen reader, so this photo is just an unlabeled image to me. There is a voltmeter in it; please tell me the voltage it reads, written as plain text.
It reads 325 V
